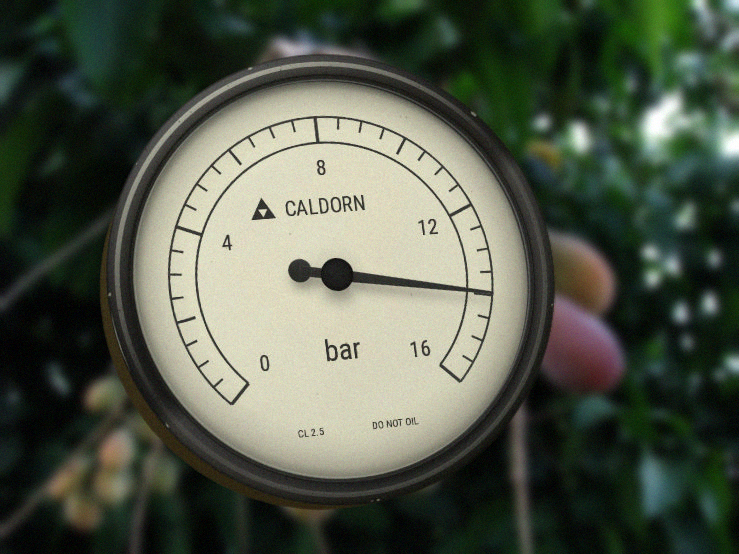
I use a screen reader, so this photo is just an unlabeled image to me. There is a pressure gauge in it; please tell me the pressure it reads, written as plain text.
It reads 14 bar
